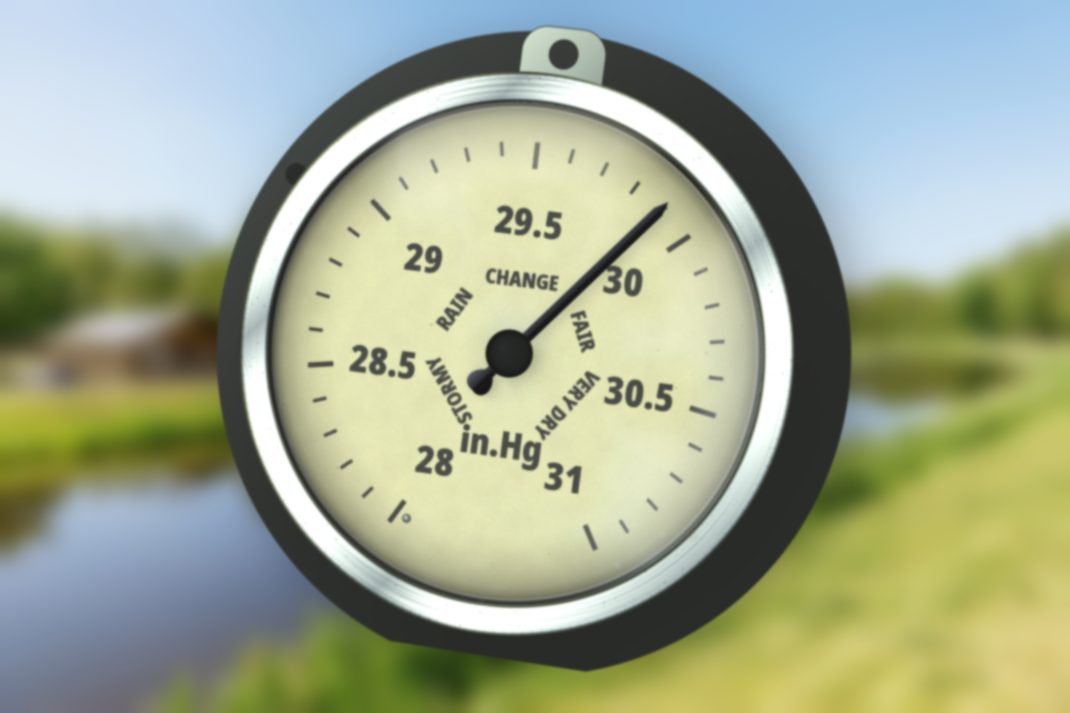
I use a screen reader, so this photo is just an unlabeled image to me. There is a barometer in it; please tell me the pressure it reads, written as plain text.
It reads 29.9 inHg
